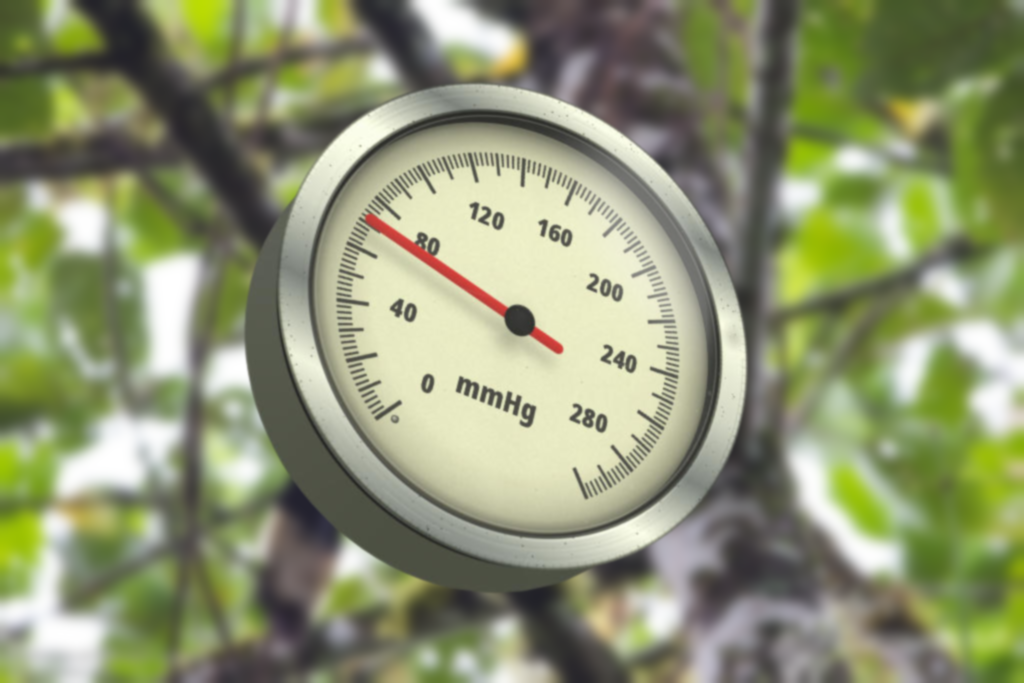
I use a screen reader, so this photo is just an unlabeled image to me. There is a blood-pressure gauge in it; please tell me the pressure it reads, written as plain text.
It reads 70 mmHg
